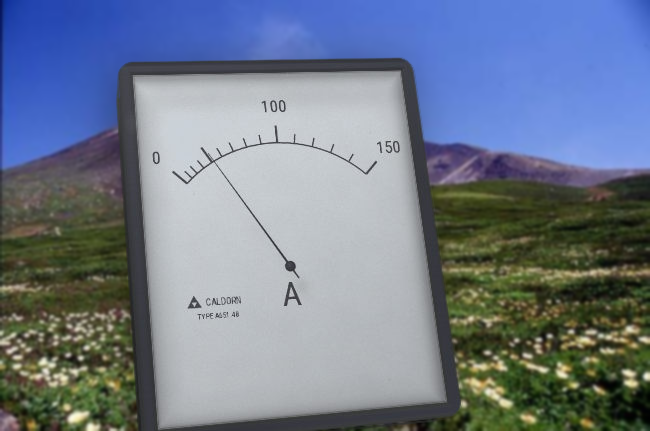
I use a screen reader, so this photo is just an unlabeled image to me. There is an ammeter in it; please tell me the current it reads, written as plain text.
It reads 50 A
